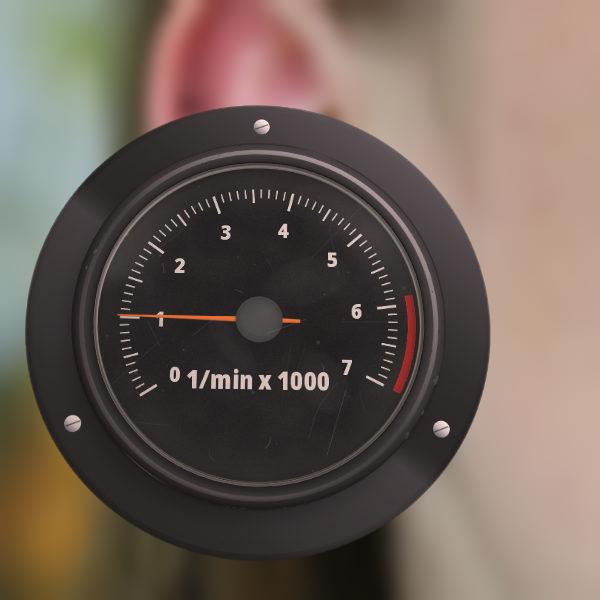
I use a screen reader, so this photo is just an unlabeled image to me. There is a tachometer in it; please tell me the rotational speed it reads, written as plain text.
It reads 1000 rpm
